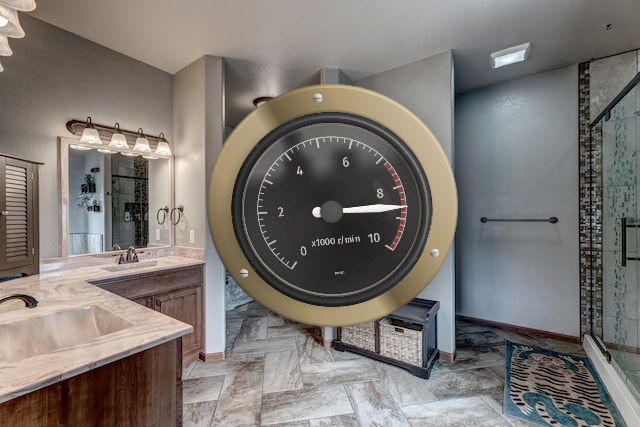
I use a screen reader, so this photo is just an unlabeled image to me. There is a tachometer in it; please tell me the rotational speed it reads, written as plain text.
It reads 8600 rpm
